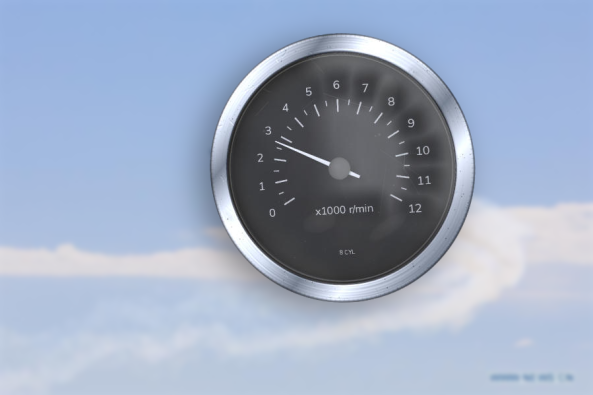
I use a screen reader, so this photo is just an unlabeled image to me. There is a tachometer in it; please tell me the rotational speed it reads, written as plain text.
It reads 2750 rpm
